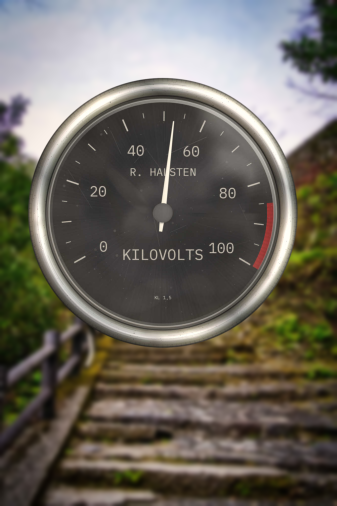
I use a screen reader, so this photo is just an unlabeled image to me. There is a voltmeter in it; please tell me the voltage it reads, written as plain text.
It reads 52.5 kV
